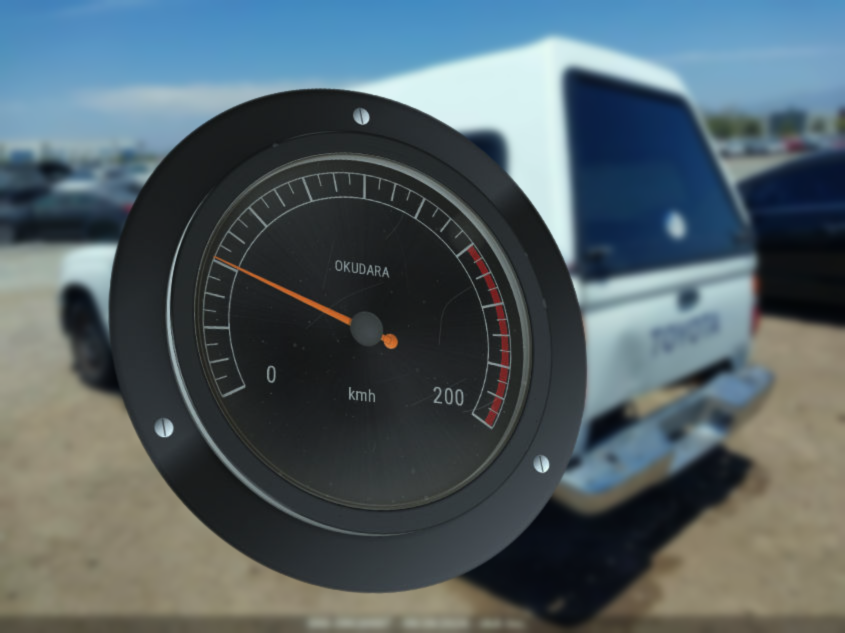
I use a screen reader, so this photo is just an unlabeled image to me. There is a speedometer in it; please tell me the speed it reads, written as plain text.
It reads 40 km/h
